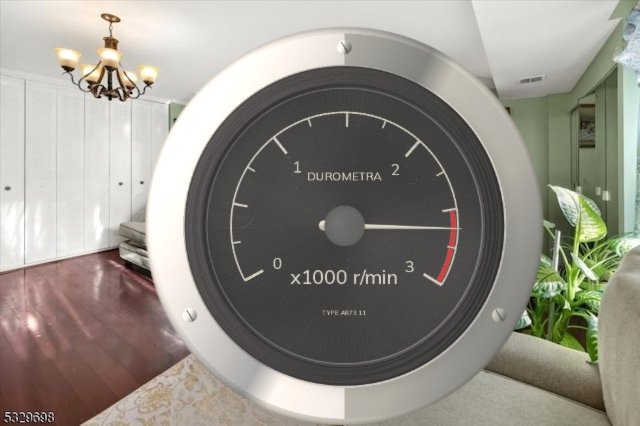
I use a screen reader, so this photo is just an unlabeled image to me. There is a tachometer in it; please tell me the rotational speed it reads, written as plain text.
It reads 2625 rpm
